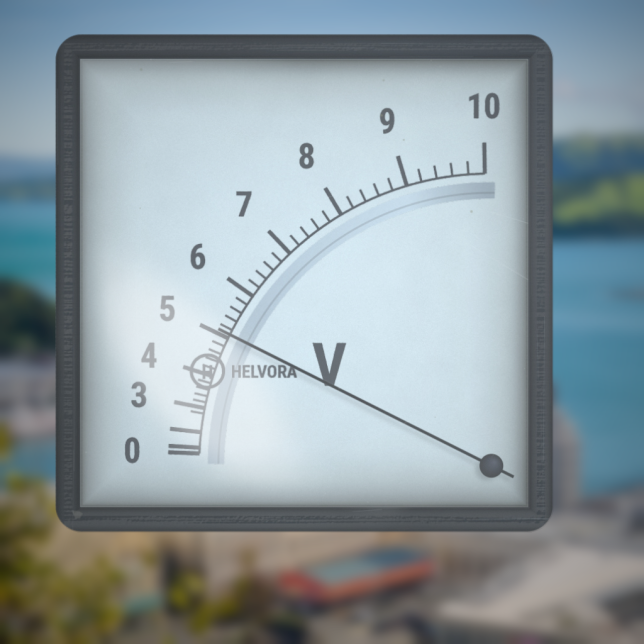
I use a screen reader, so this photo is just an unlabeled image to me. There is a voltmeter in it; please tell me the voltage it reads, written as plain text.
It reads 5.1 V
